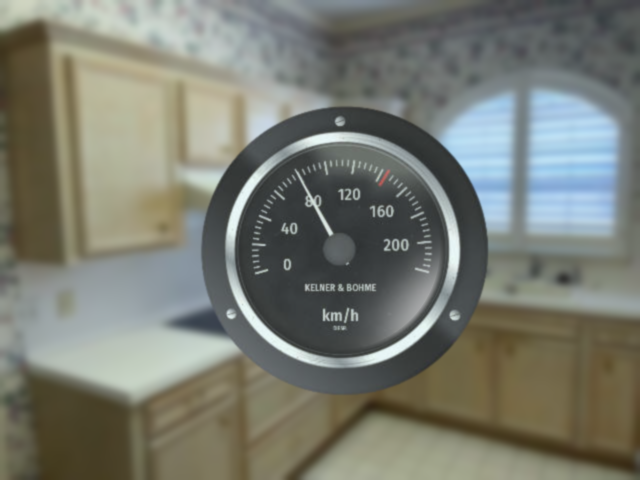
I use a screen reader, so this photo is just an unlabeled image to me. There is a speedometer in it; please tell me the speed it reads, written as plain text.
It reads 80 km/h
